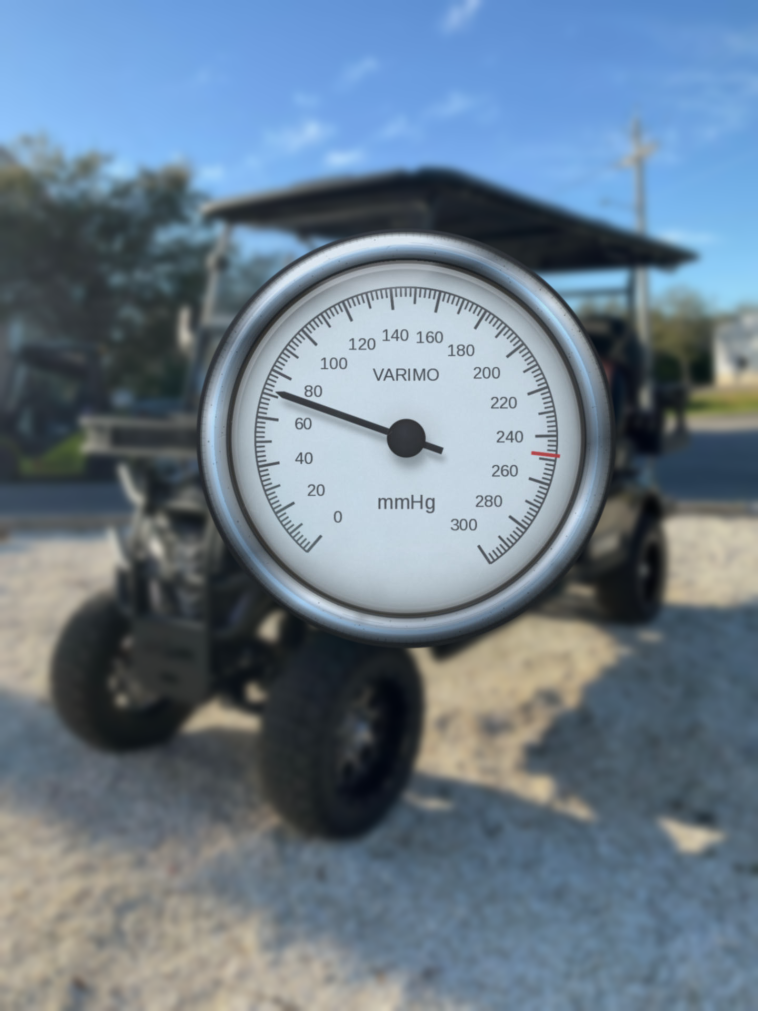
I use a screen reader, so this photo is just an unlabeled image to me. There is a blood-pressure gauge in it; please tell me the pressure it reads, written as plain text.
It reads 72 mmHg
